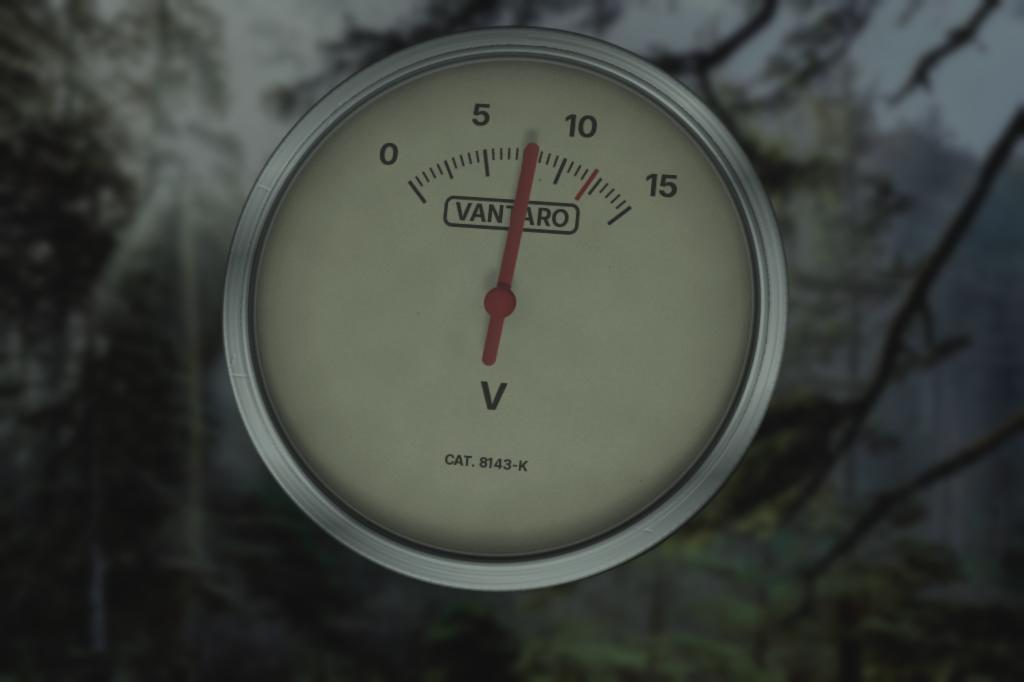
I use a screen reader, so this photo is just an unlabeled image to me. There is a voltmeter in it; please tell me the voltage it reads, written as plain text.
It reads 8 V
